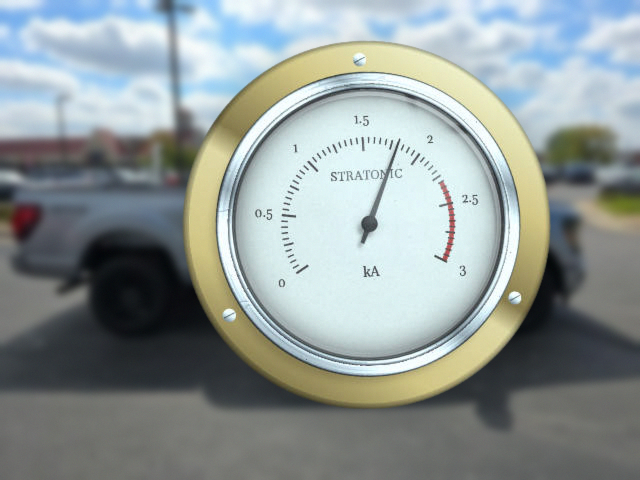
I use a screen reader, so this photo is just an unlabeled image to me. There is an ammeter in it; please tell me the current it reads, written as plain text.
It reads 1.8 kA
